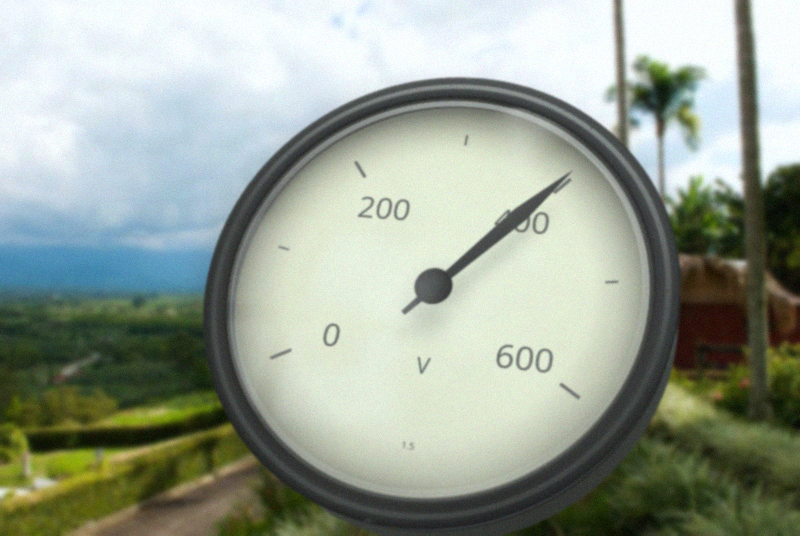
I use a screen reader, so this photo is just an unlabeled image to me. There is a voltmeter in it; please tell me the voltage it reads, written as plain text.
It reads 400 V
